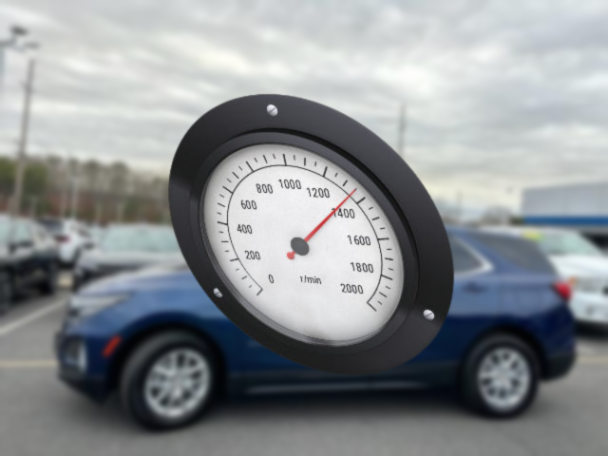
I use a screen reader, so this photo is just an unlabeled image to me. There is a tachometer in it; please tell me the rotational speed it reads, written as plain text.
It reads 1350 rpm
